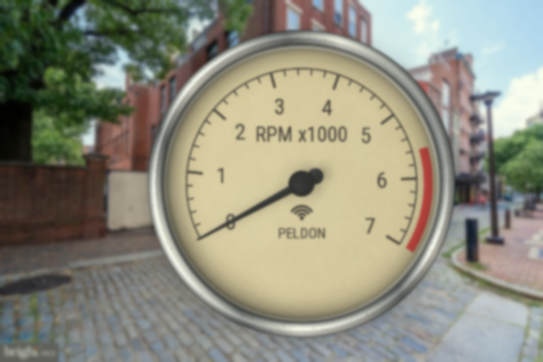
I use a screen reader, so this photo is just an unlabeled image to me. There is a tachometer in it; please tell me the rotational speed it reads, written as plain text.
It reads 0 rpm
